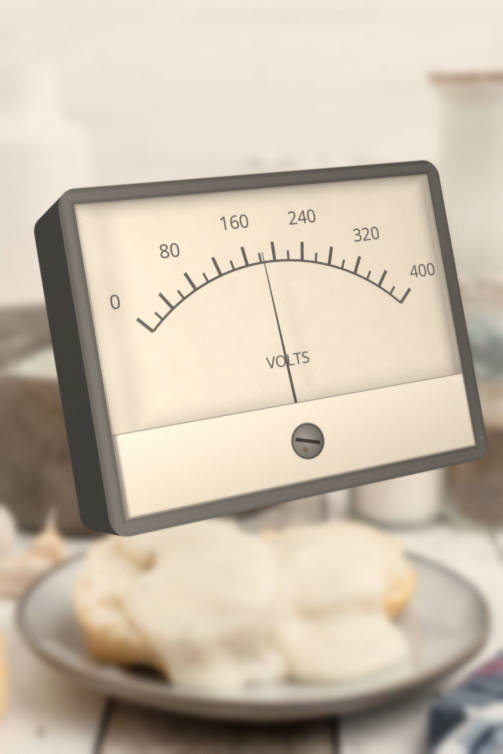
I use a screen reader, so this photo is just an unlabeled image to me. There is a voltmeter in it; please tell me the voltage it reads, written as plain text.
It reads 180 V
